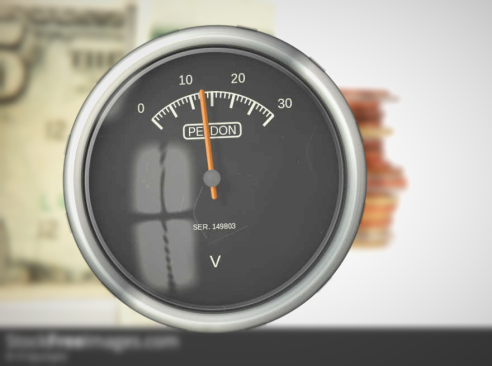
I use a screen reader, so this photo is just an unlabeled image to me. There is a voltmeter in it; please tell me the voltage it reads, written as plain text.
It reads 13 V
